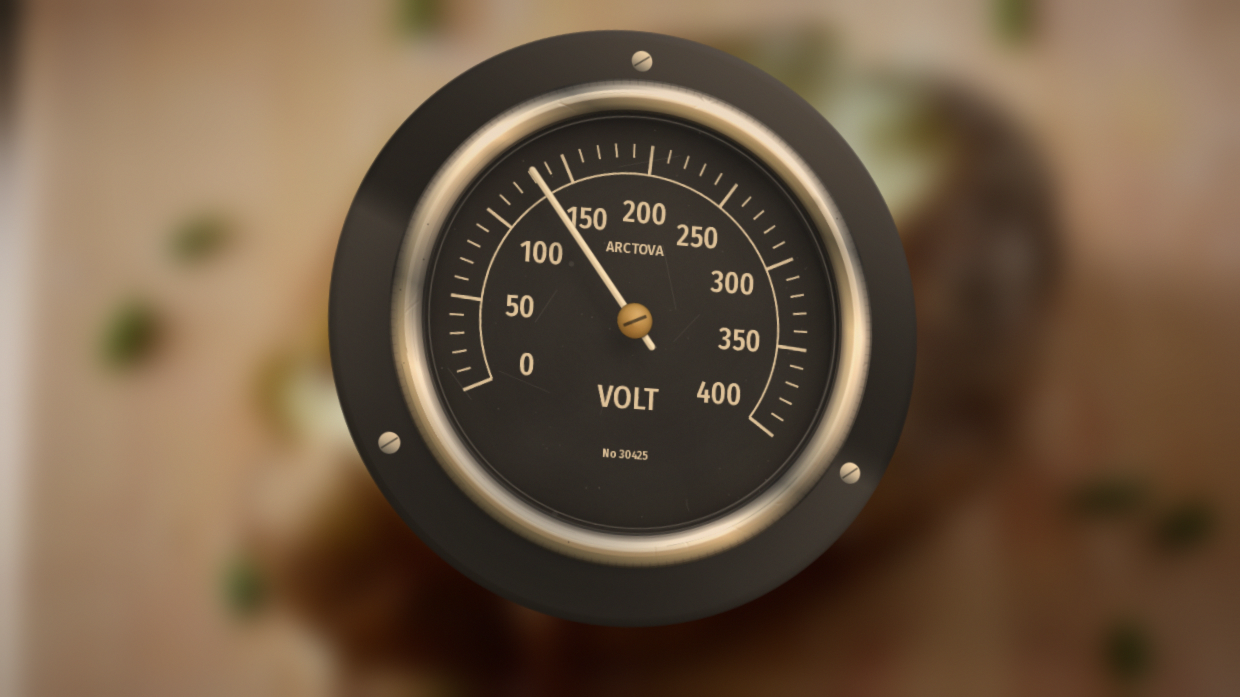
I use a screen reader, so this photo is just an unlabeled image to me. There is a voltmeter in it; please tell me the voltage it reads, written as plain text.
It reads 130 V
